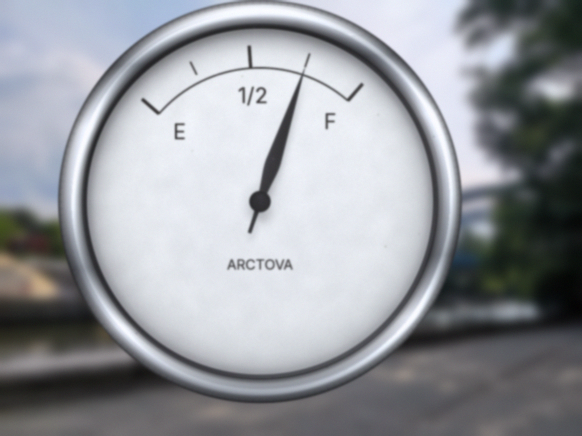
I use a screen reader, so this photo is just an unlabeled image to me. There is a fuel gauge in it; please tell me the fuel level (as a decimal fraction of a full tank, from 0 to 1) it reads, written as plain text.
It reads 0.75
